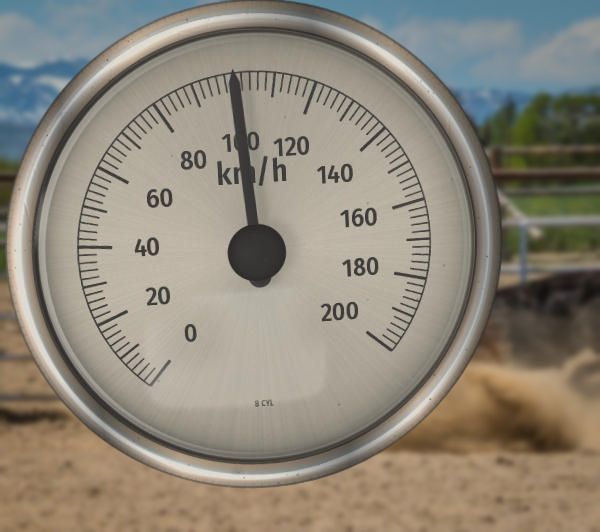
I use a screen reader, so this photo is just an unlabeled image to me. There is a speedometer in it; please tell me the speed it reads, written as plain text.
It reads 100 km/h
